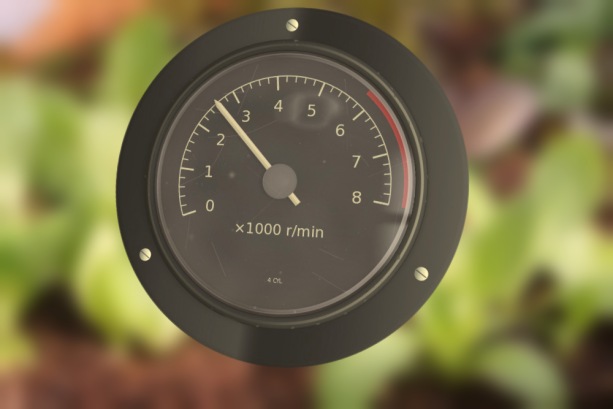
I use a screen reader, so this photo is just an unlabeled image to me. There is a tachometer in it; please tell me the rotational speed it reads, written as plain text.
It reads 2600 rpm
